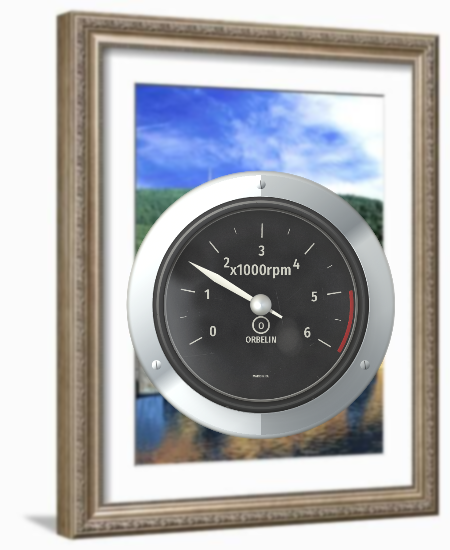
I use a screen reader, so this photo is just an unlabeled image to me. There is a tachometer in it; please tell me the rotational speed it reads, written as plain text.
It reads 1500 rpm
